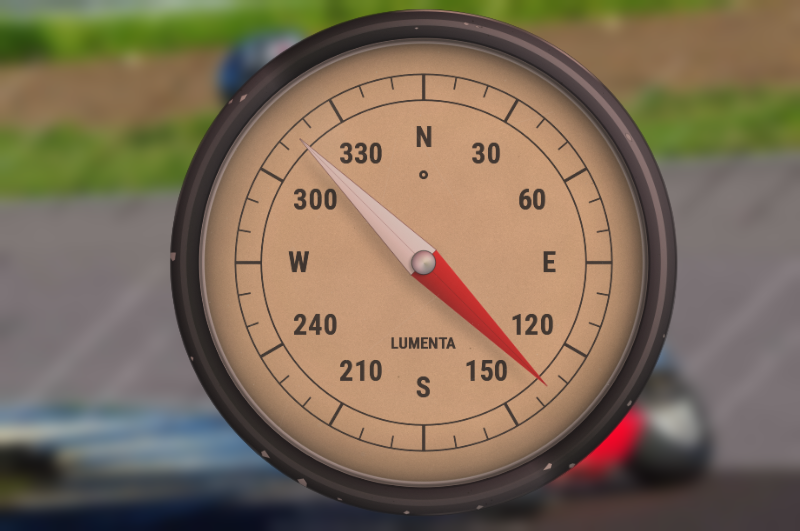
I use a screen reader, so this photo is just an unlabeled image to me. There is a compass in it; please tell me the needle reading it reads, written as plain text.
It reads 135 °
